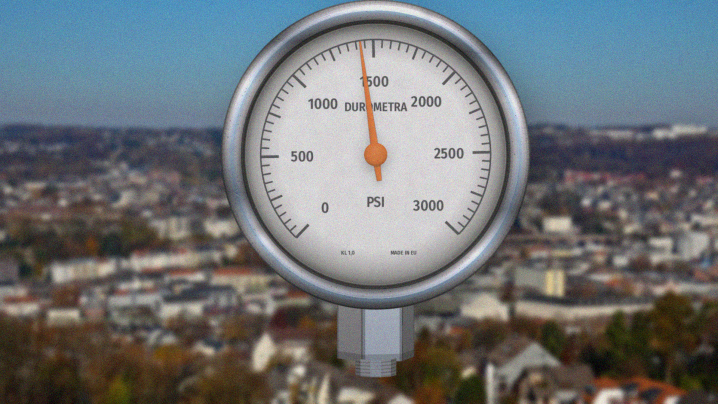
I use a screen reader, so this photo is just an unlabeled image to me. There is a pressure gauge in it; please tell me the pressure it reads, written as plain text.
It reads 1425 psi
